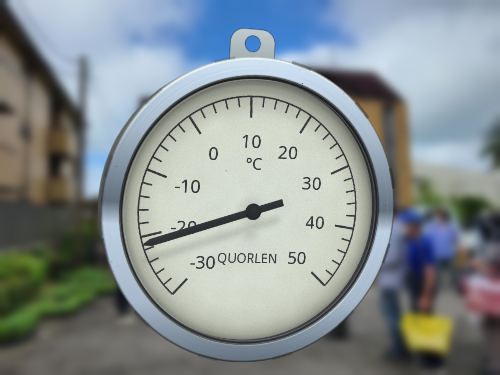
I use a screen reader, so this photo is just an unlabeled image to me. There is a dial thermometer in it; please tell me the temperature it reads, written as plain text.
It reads -21 °C
